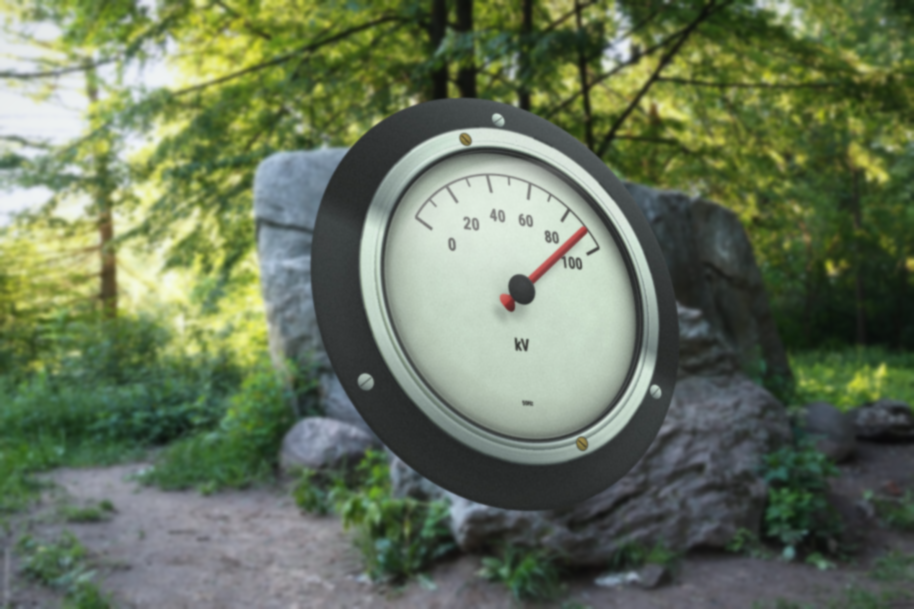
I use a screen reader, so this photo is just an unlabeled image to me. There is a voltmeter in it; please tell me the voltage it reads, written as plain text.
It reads 90 kV
